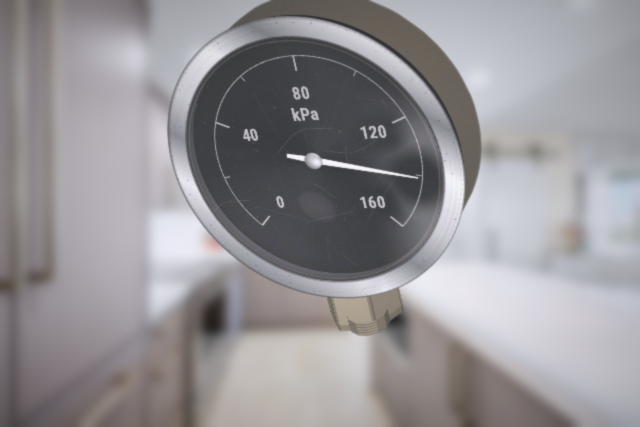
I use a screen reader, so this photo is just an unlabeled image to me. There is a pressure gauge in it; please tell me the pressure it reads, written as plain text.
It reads 140 kPa
